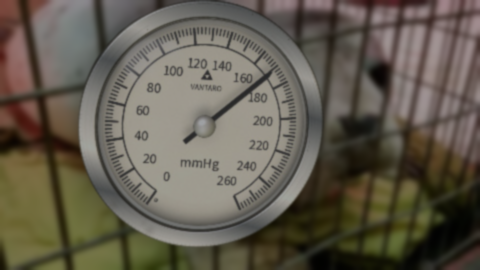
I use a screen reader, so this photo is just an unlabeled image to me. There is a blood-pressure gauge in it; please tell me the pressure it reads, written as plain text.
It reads 170 mmHg
